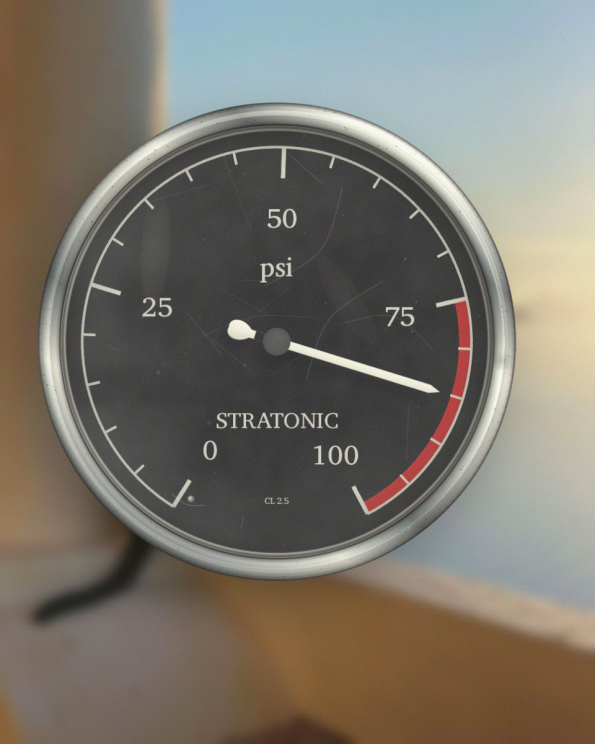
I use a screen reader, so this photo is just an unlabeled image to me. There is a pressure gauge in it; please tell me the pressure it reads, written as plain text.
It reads 85 psi
